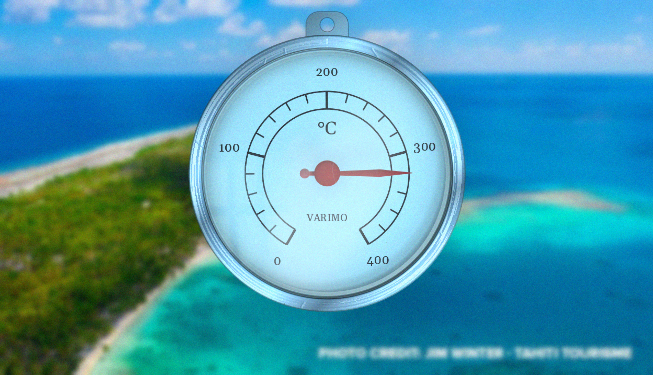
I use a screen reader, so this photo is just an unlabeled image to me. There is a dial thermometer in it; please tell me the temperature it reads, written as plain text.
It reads 320 °C
